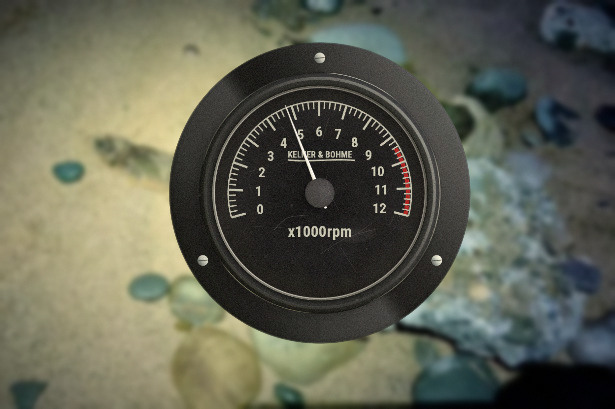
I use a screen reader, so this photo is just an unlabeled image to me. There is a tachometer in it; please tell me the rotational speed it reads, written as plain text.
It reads 4800 rpm
